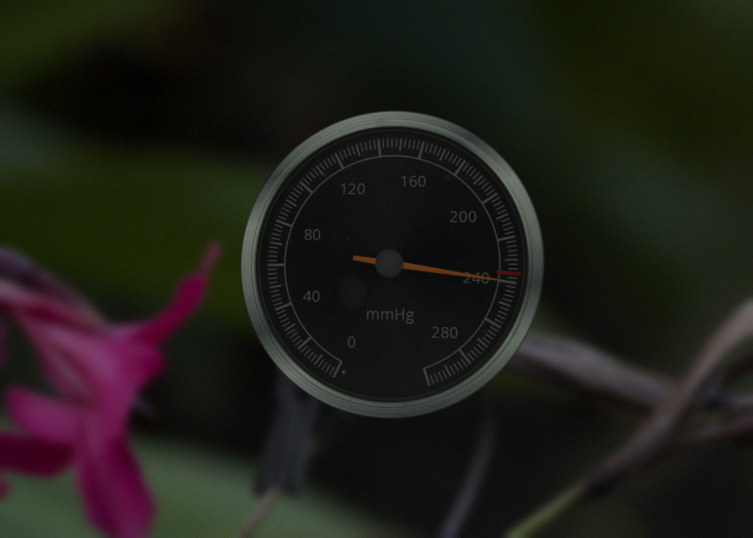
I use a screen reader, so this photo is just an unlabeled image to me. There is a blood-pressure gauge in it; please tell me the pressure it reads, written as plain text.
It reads 240 mmHg
